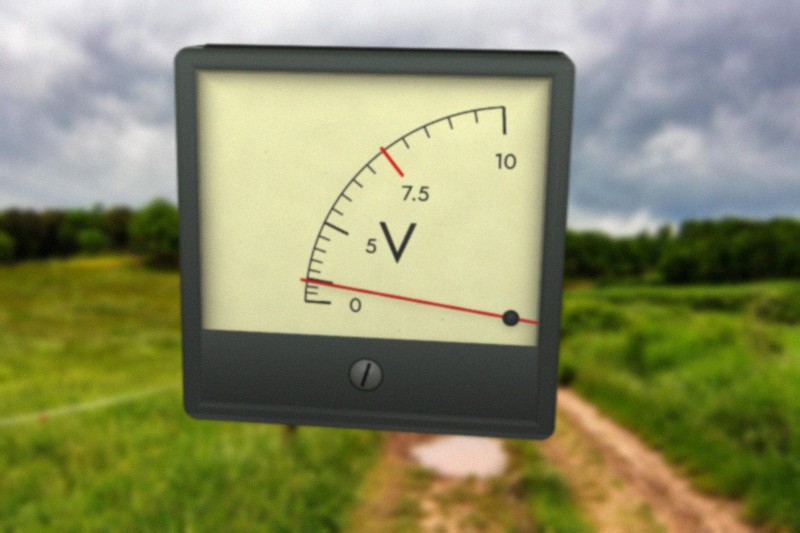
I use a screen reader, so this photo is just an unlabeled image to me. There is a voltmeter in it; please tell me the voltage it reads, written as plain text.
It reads 2.5 V
